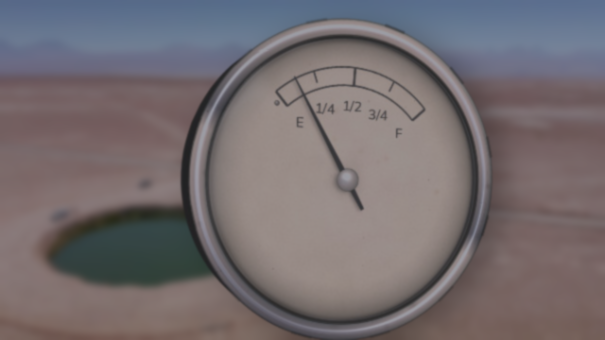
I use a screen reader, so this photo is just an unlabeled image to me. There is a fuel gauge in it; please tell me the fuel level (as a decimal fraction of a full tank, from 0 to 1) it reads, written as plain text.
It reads 0.125
